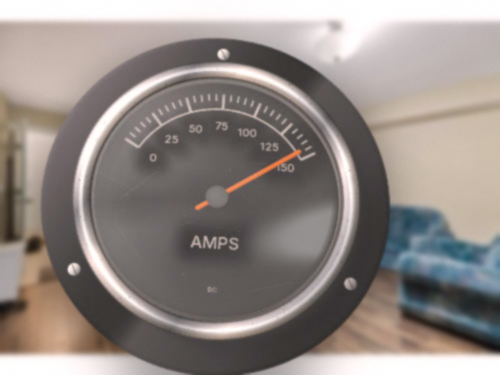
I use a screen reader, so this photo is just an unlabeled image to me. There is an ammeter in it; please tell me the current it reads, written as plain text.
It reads 145 A
